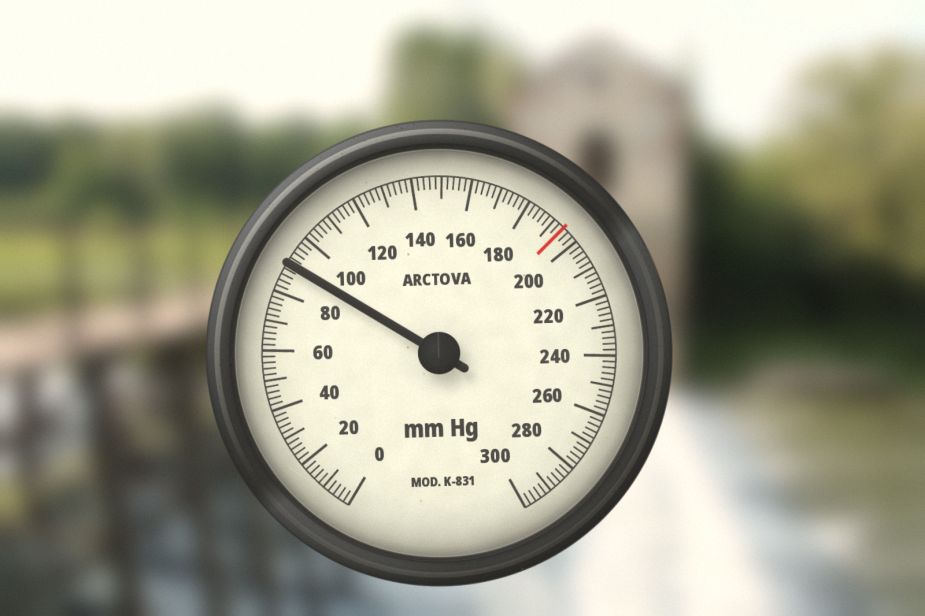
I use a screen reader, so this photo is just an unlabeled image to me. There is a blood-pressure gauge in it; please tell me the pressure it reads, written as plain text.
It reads 90 mmHg
